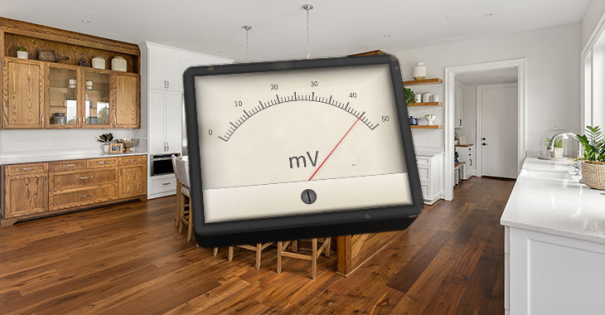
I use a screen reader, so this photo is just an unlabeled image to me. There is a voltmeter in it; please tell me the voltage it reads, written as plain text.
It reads 45 mV
